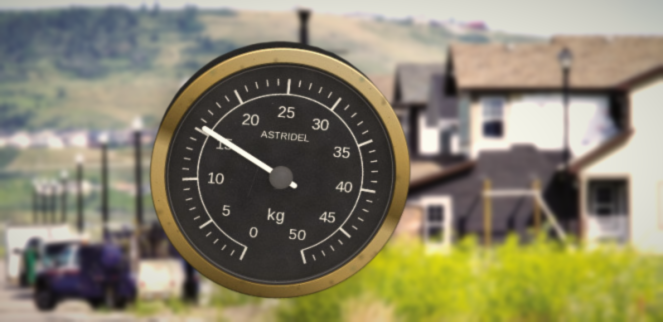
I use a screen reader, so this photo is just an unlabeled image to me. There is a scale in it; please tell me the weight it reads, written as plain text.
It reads 15.5 kg
